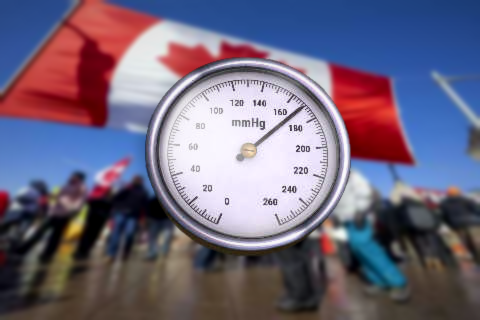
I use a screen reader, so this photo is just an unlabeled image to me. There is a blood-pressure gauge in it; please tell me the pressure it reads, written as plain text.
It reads 170 mmHg
